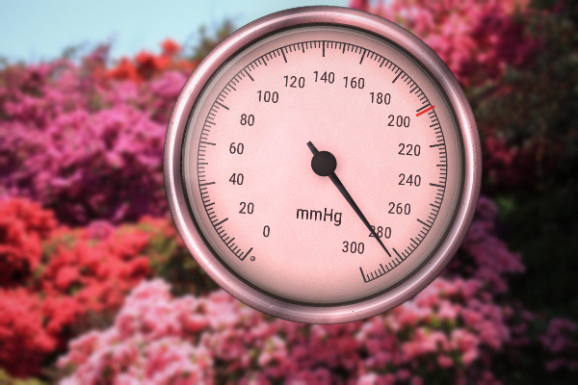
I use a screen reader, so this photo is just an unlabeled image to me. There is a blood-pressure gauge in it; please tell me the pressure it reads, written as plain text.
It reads 284 mmHg
